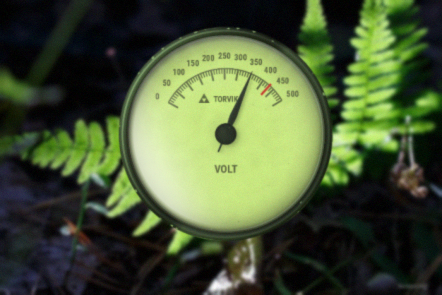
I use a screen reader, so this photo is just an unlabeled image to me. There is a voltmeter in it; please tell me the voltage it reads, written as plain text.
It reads 350 V
